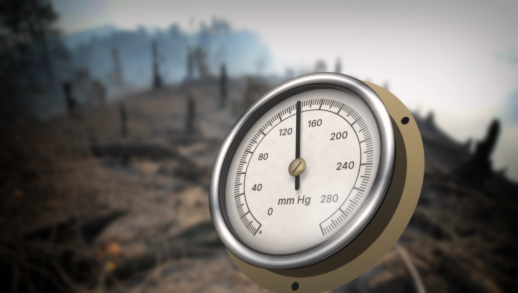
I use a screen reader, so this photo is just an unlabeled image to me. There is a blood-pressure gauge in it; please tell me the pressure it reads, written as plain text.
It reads 140 mmHg
